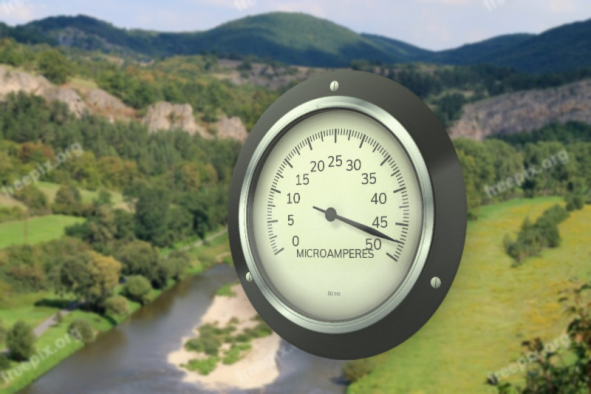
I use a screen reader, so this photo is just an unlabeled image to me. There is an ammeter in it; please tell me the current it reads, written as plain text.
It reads 47.5 µA
